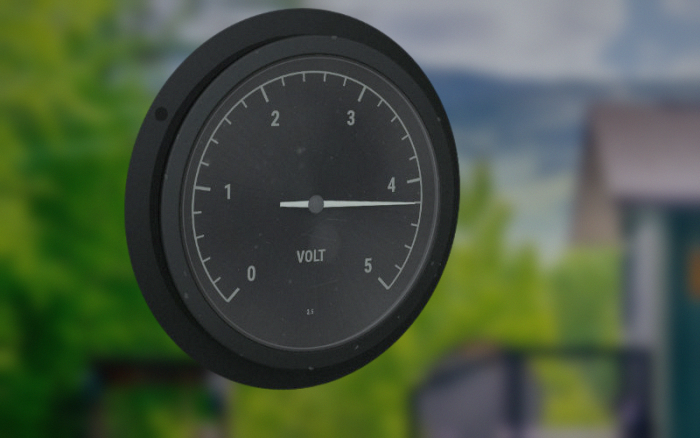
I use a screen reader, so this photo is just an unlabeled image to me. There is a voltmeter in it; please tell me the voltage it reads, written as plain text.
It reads 4.2 V
